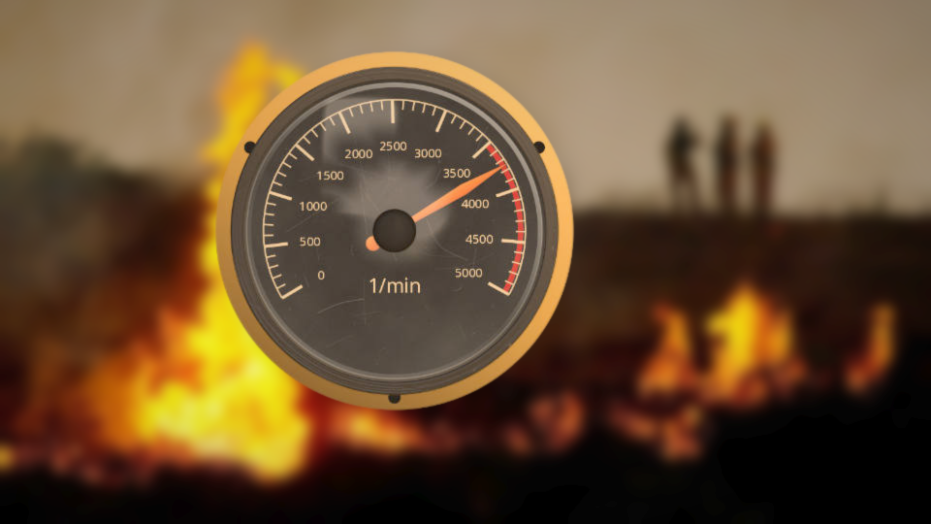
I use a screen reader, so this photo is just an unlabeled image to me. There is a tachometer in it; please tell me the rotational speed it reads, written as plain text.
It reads 3750 rpm
